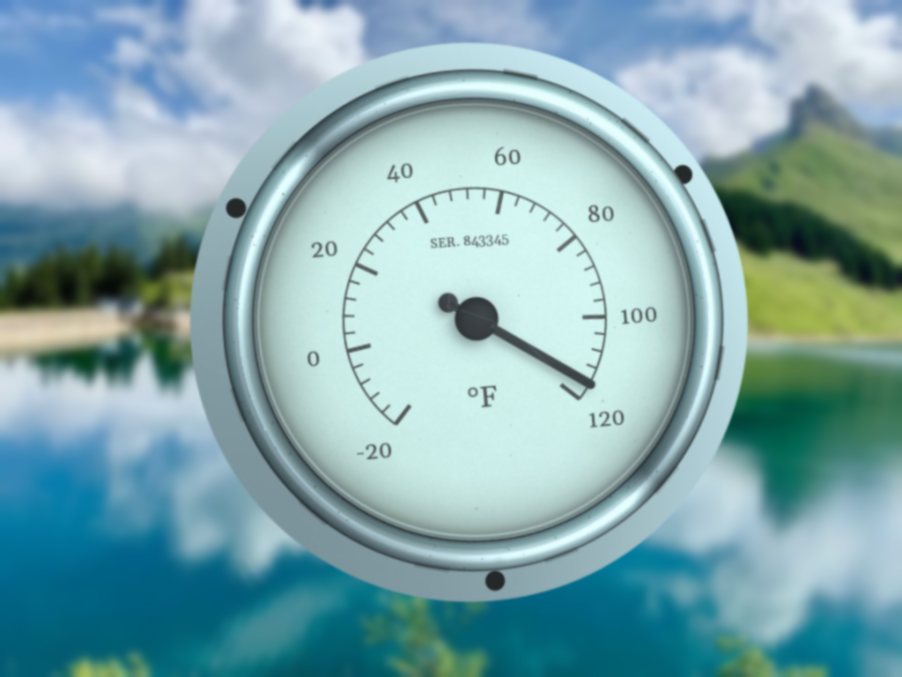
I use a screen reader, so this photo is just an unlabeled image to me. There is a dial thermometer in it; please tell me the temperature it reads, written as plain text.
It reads 116 °F
